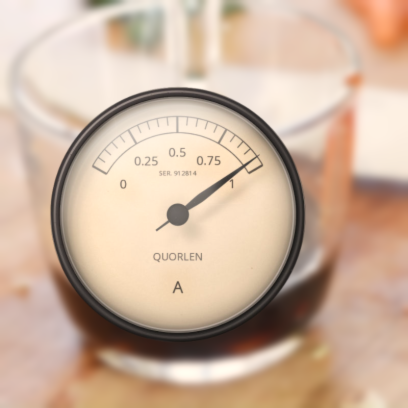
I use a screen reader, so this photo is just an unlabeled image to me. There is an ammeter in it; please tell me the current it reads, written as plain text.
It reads 0.95 A
